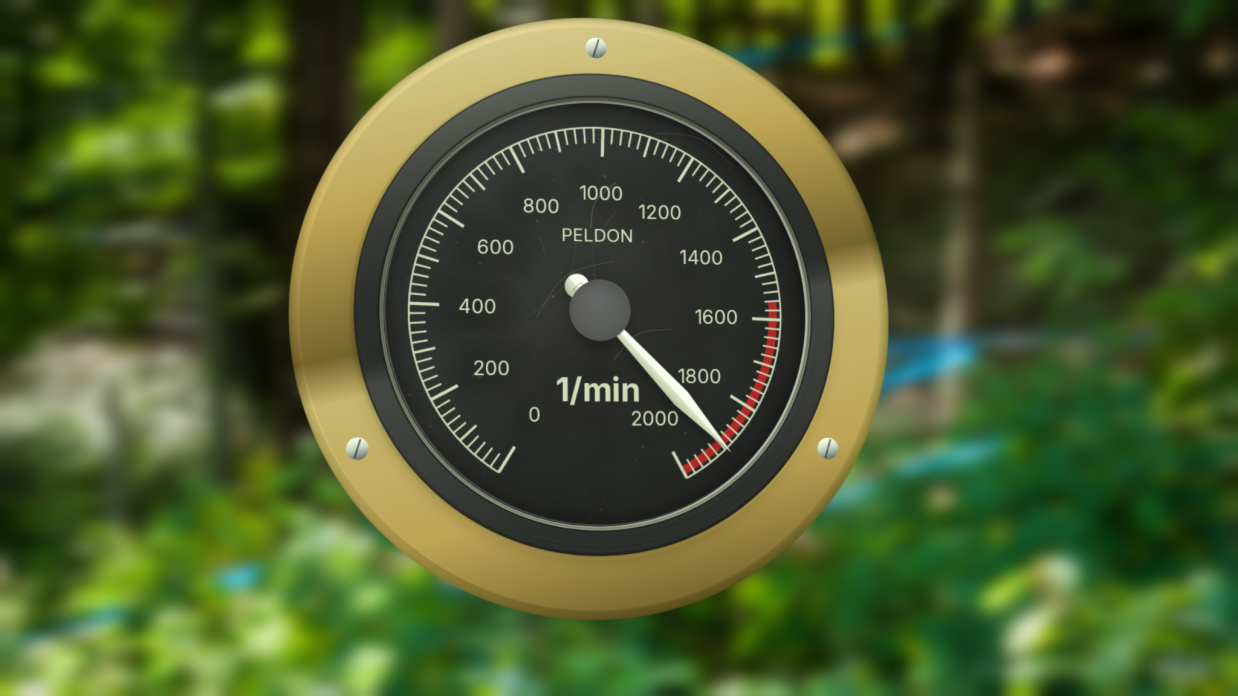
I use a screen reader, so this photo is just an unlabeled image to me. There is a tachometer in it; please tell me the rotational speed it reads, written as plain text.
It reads 1900 rpm
